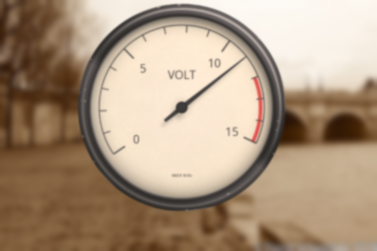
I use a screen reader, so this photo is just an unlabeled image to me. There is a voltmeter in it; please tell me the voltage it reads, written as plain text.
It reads 11 V
